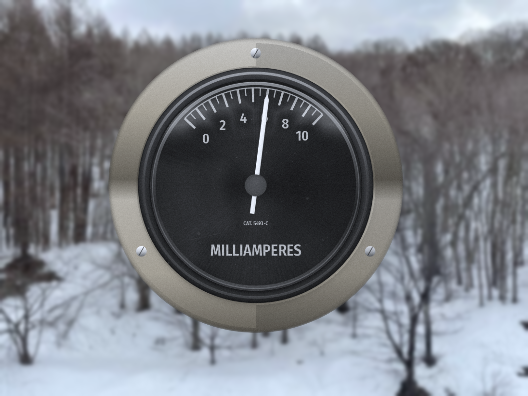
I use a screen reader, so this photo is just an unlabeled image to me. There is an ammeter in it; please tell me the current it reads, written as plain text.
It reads 6 mA
